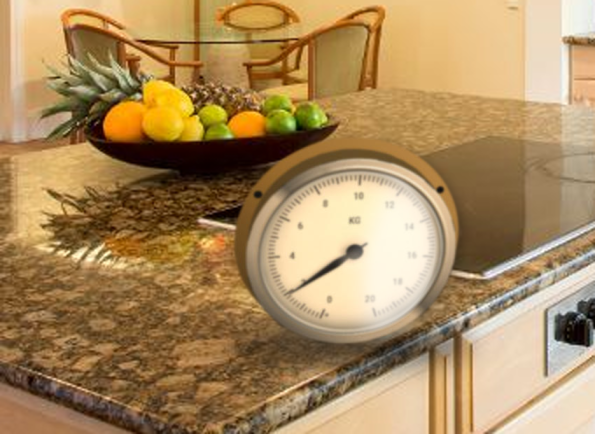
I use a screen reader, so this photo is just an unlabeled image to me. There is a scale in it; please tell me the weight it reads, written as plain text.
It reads 2 kg
